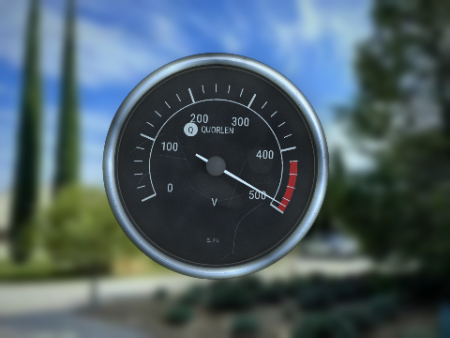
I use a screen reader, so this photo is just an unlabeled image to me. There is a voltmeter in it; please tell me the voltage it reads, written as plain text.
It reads 490 V
